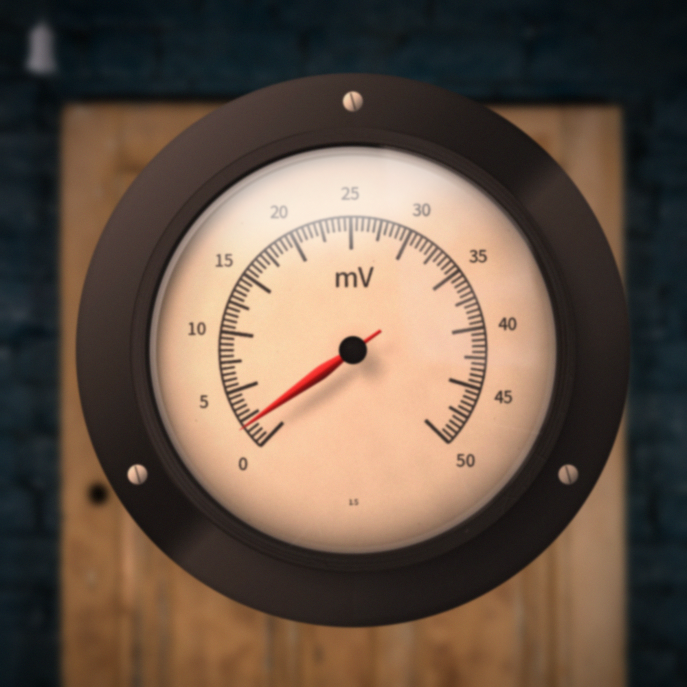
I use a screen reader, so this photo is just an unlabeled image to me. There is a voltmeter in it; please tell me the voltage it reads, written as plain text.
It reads 2 mV
